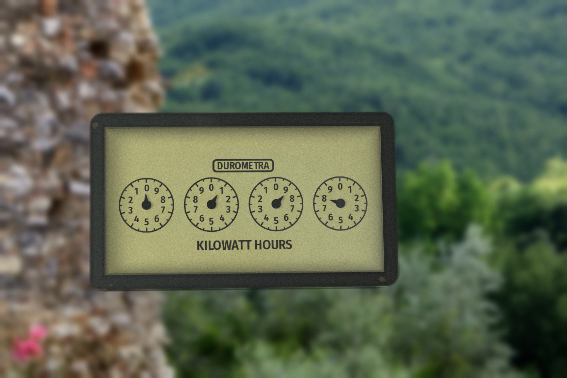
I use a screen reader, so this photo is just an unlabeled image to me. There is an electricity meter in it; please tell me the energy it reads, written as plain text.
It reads 88 kWh
